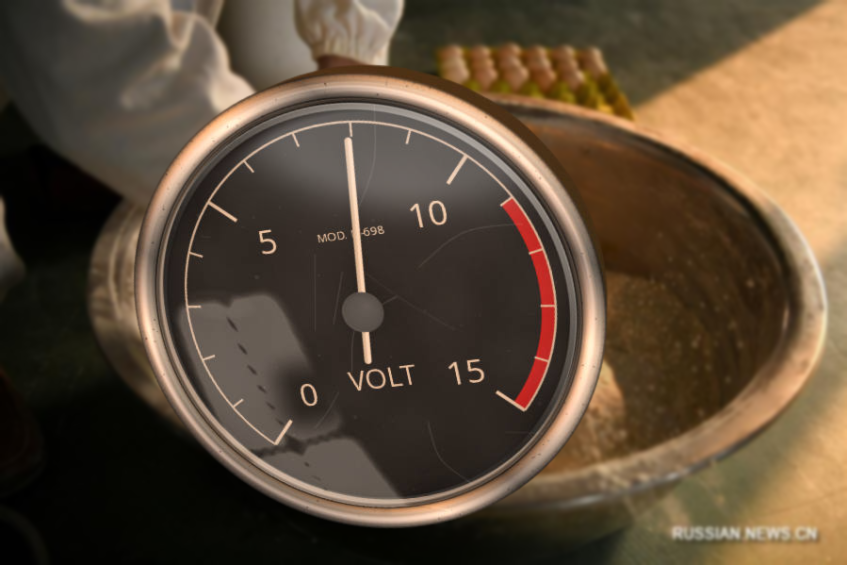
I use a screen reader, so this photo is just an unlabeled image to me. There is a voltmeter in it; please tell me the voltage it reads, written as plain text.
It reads 8 V
